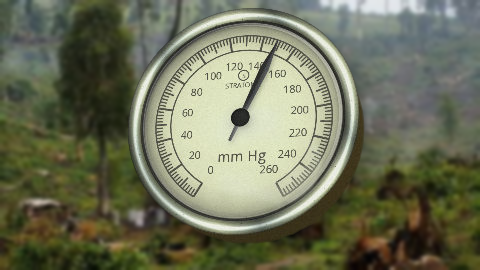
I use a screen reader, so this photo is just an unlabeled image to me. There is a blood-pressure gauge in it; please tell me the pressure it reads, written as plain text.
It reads 150 mmHg
